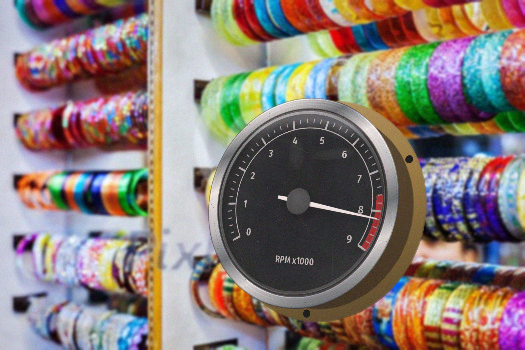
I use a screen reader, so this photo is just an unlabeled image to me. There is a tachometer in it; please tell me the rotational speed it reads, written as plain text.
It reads 8200 rpm
